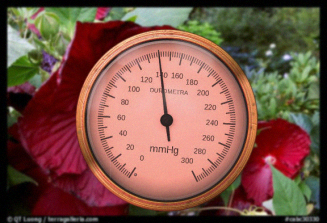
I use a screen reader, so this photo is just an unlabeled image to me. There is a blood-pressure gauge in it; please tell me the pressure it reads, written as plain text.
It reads 140 mmHg
